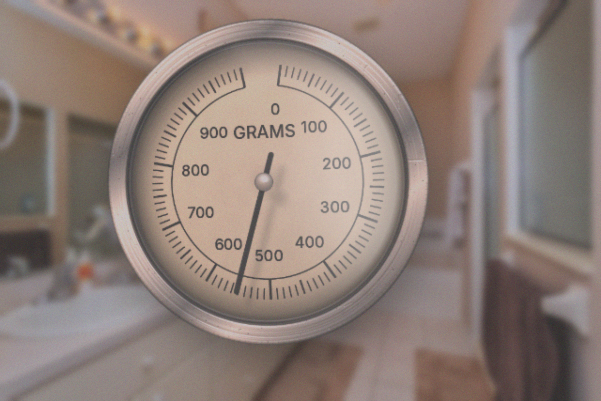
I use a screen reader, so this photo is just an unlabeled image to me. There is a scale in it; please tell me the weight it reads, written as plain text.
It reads 550 g
